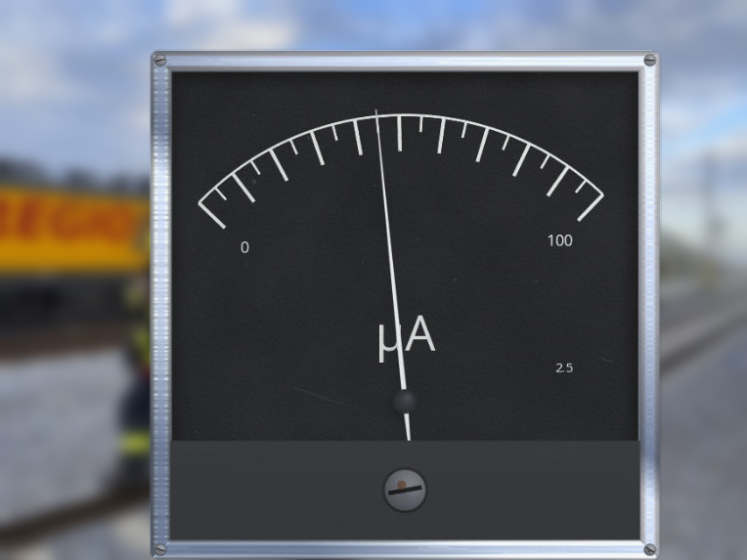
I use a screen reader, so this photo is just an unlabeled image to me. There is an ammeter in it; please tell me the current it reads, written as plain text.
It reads 45 µA
